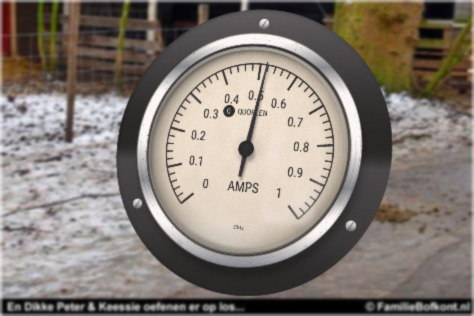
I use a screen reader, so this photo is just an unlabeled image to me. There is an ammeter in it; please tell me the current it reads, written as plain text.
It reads 0.52 A
